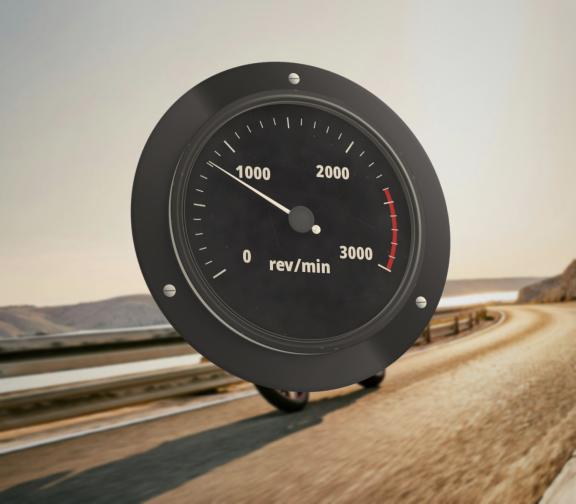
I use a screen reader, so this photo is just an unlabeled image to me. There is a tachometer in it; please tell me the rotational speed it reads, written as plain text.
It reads 800 rpm
